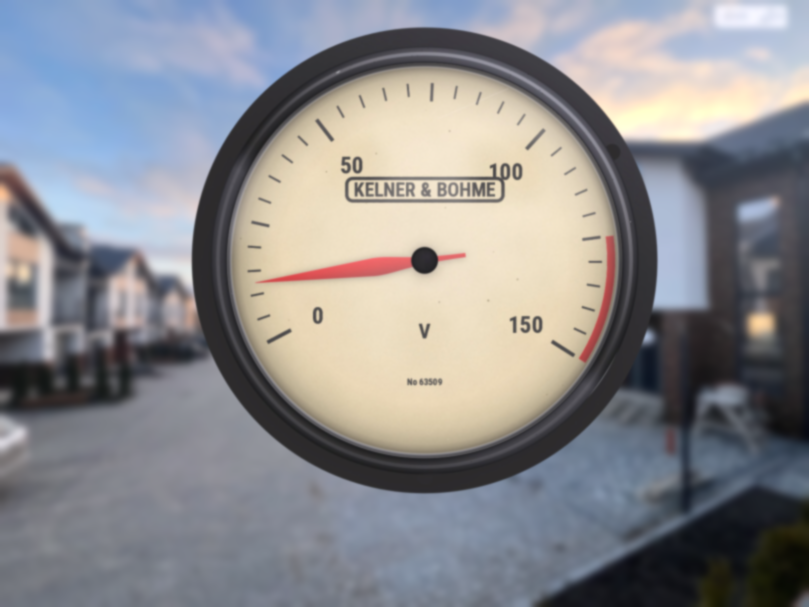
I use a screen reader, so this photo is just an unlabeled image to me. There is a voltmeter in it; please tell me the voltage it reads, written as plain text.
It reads 12.5 V
